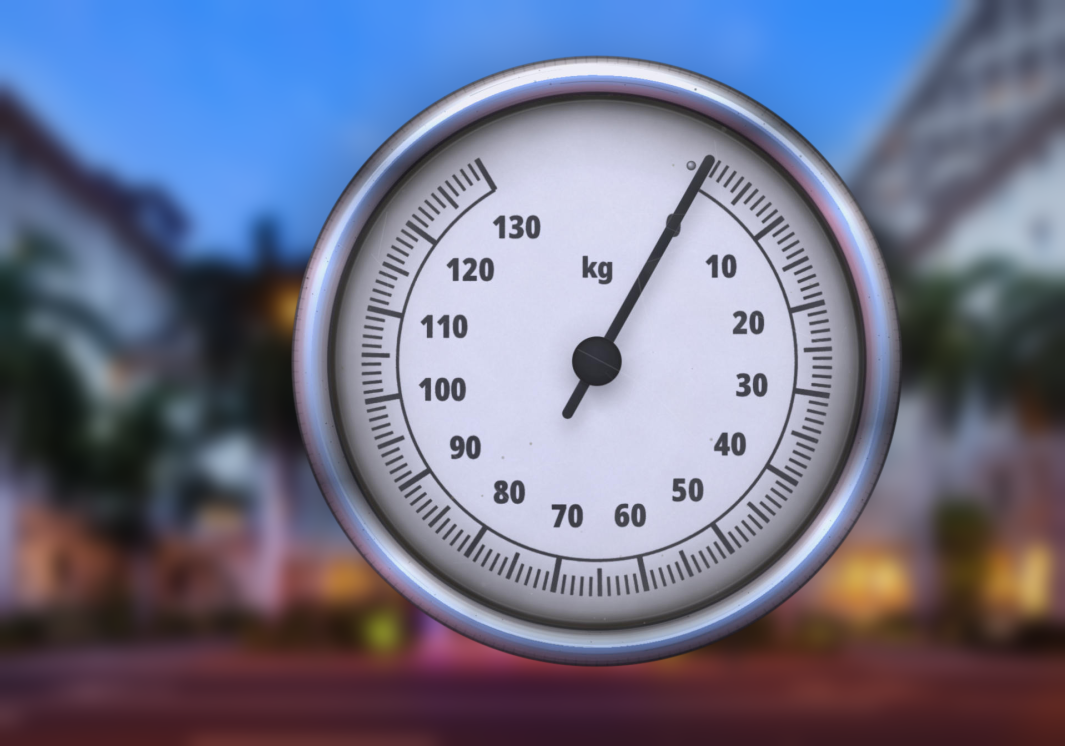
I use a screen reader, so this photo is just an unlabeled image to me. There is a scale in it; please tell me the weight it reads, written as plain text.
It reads 0 kg
